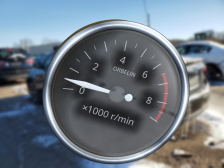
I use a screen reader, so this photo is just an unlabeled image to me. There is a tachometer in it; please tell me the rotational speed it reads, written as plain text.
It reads 500 rpm
